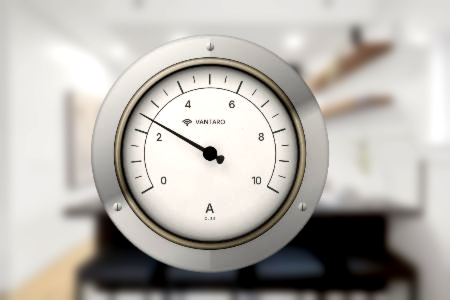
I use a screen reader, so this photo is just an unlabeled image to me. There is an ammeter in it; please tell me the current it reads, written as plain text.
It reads 2.5 A
